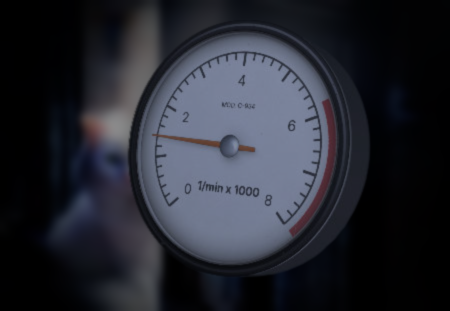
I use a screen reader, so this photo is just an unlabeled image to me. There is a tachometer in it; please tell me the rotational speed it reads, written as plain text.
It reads 1400 rpm
